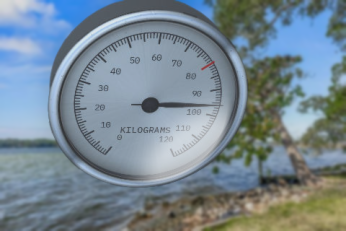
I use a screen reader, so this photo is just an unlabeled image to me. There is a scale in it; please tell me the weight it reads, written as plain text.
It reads 95 kg
